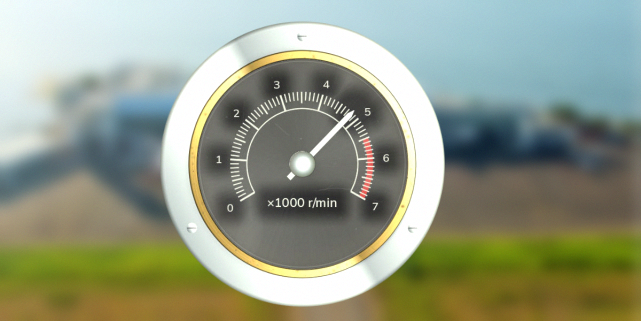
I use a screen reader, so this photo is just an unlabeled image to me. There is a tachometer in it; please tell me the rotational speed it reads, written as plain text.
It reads 4800 rpm
